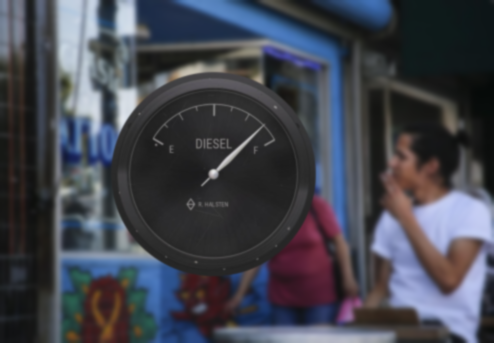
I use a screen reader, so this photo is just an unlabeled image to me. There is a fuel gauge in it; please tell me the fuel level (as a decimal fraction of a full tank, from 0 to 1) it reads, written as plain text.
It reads 0.875
